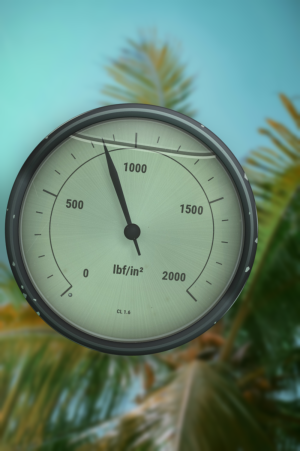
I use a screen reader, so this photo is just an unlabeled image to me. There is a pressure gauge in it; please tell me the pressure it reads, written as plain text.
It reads 850 psi
